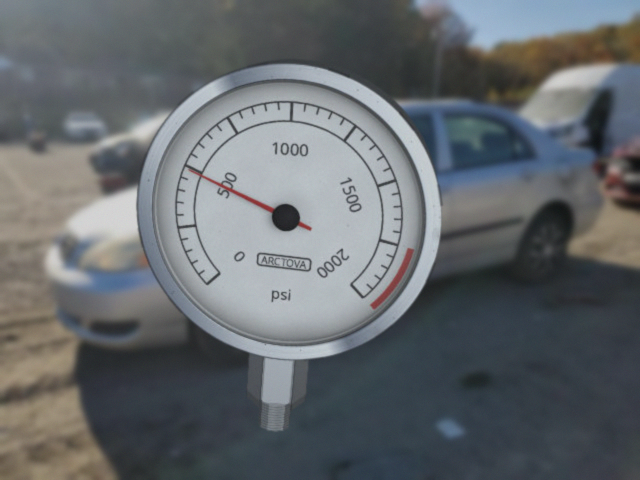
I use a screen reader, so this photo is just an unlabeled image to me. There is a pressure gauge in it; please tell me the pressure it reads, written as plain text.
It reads 500 psi
